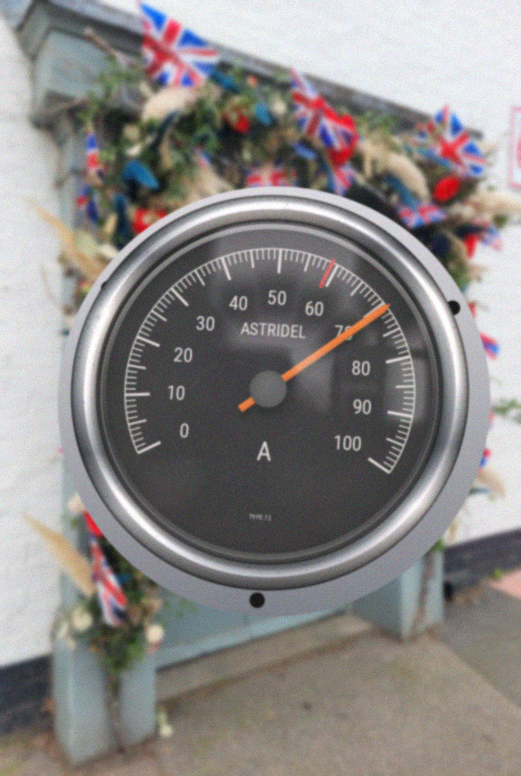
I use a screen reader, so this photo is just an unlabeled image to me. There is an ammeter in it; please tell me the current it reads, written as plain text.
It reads 71 A
